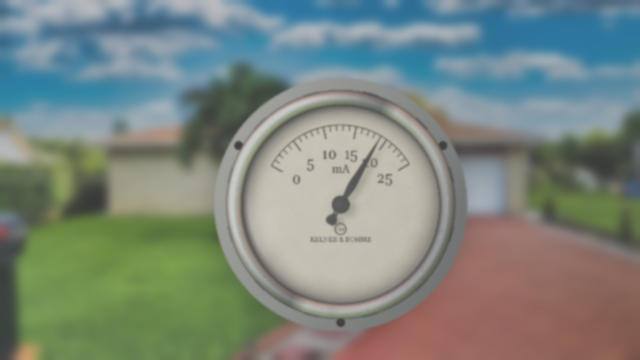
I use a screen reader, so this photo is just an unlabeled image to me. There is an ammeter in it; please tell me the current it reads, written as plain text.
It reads 19 mA
